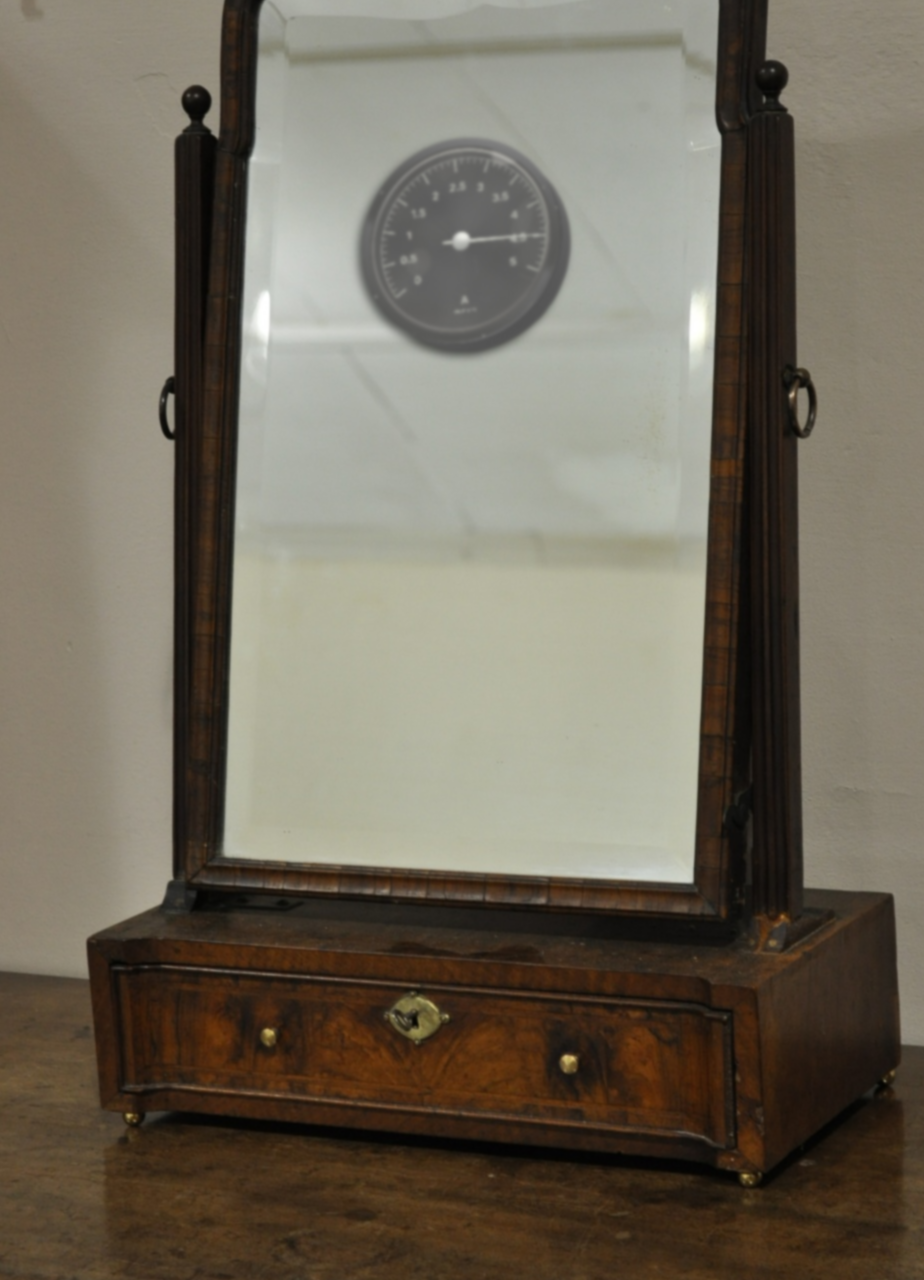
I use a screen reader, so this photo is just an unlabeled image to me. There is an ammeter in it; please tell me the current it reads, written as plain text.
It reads 4.5 A
